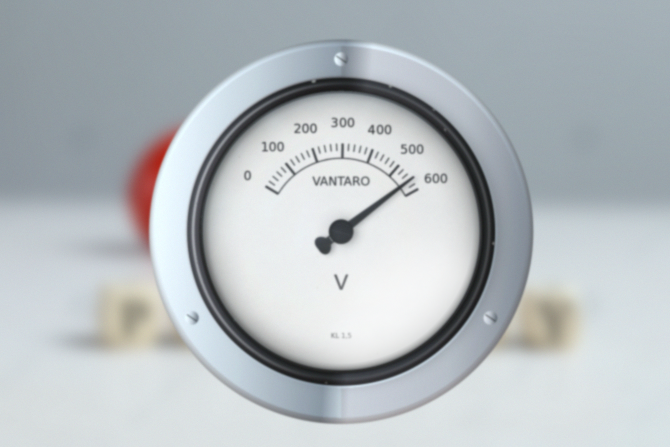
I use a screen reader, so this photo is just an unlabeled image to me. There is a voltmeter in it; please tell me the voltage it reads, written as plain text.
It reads 560 V
